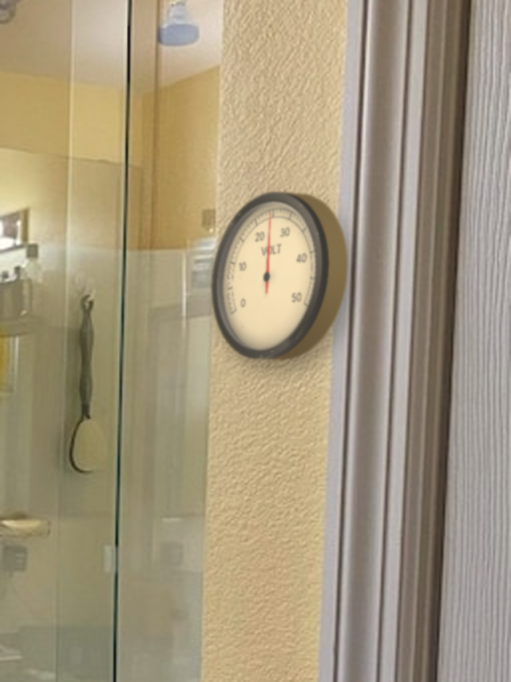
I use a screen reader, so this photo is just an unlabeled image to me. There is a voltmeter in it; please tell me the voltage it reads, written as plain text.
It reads 25 V
